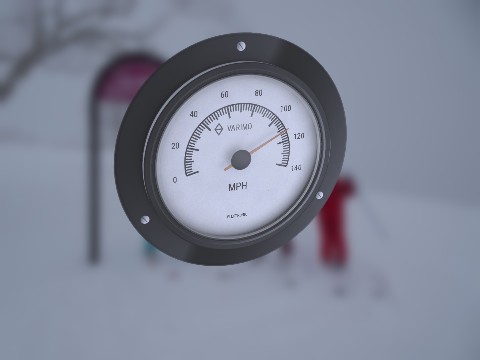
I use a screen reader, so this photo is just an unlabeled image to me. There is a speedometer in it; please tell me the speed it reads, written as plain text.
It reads 110 mph
